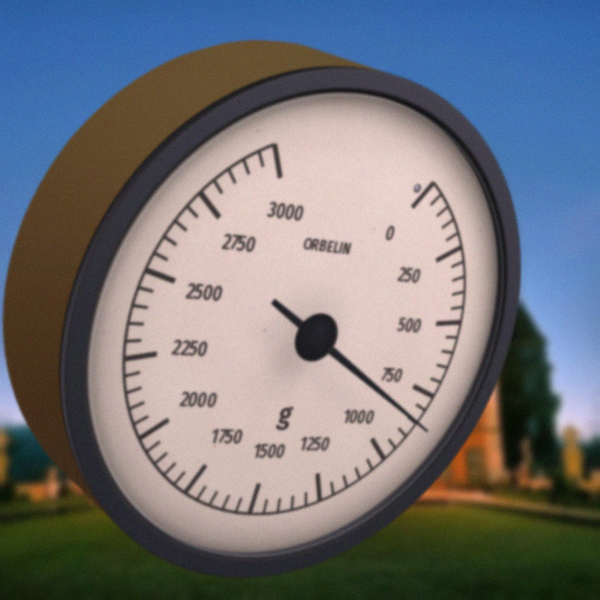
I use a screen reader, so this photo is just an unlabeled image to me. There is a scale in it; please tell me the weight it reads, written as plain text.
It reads 850 g
